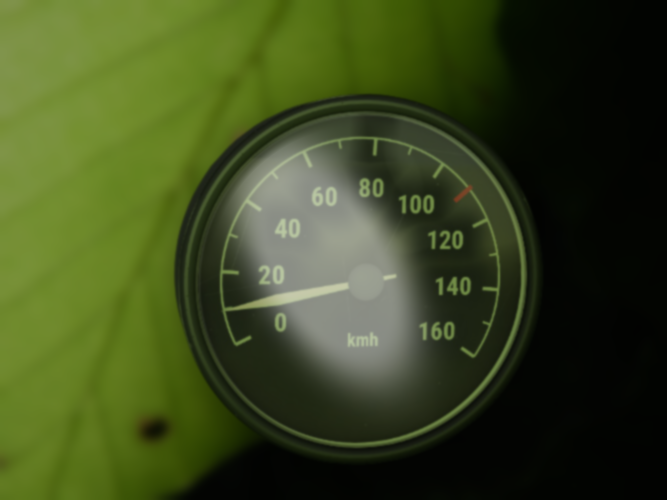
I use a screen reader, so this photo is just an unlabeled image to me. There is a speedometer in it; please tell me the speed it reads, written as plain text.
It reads 10 km/h
